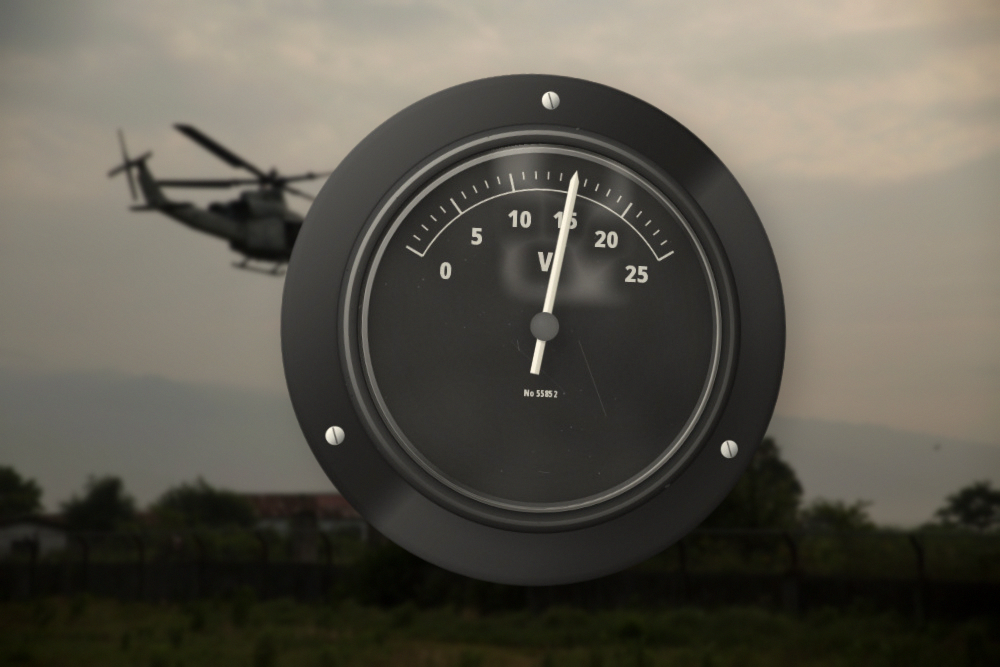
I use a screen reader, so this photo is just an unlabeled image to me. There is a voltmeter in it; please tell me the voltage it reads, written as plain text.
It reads 15 V
